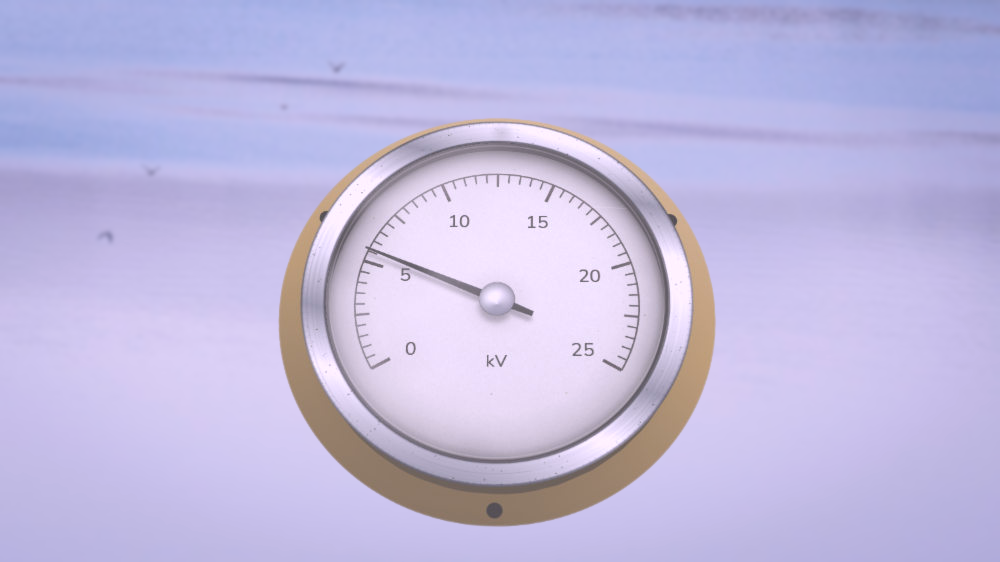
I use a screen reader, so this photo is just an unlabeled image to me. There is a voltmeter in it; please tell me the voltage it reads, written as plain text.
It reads 5.5 kV
